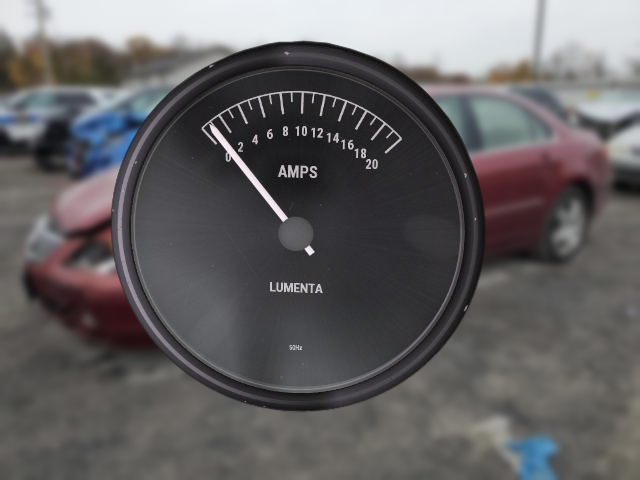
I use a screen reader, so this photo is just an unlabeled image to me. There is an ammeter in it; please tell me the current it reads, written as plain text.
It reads 1 A
